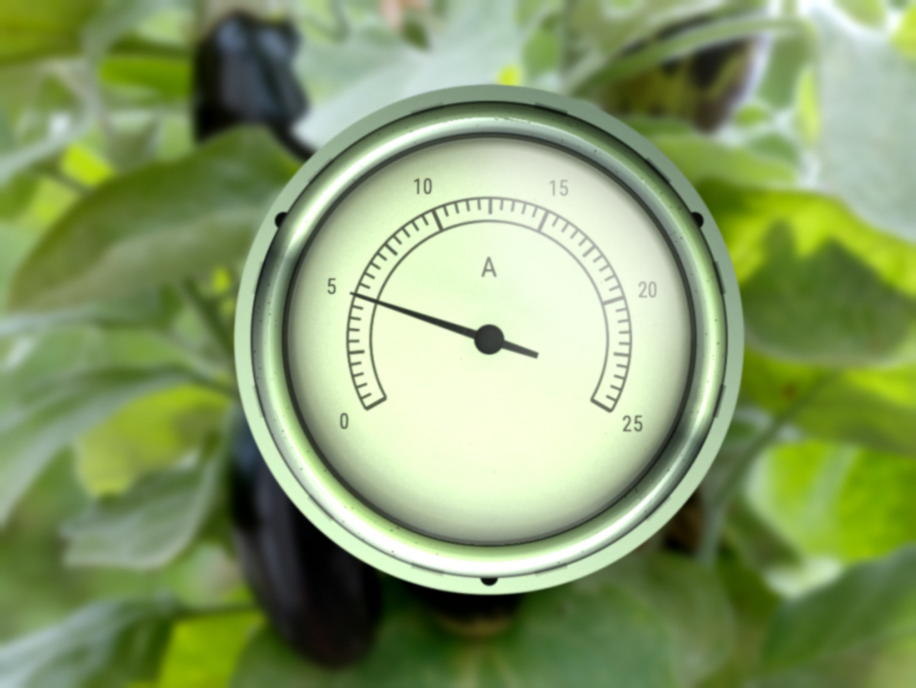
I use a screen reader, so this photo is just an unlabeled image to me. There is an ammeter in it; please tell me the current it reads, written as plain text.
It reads 5 A
